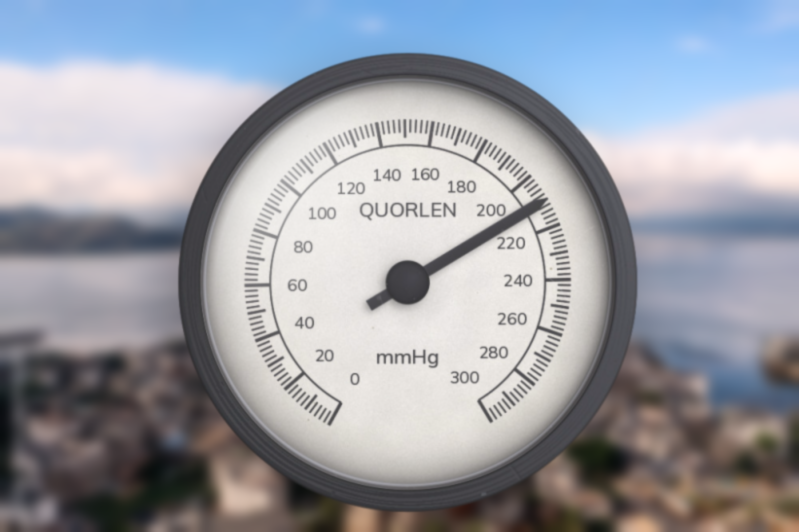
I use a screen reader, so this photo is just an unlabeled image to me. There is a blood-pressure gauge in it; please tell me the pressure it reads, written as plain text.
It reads 210 mmHg
